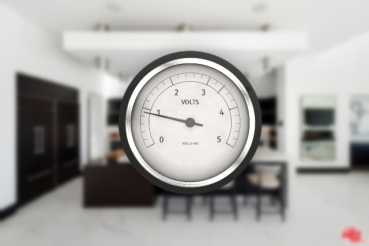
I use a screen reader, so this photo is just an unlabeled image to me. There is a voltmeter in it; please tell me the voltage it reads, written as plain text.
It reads 0.9 V
